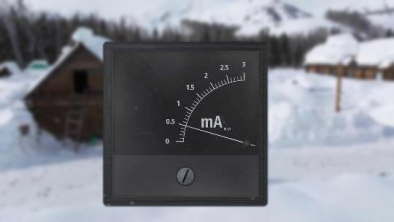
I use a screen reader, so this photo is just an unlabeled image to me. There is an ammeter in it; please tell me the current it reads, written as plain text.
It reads 0.5 mA
